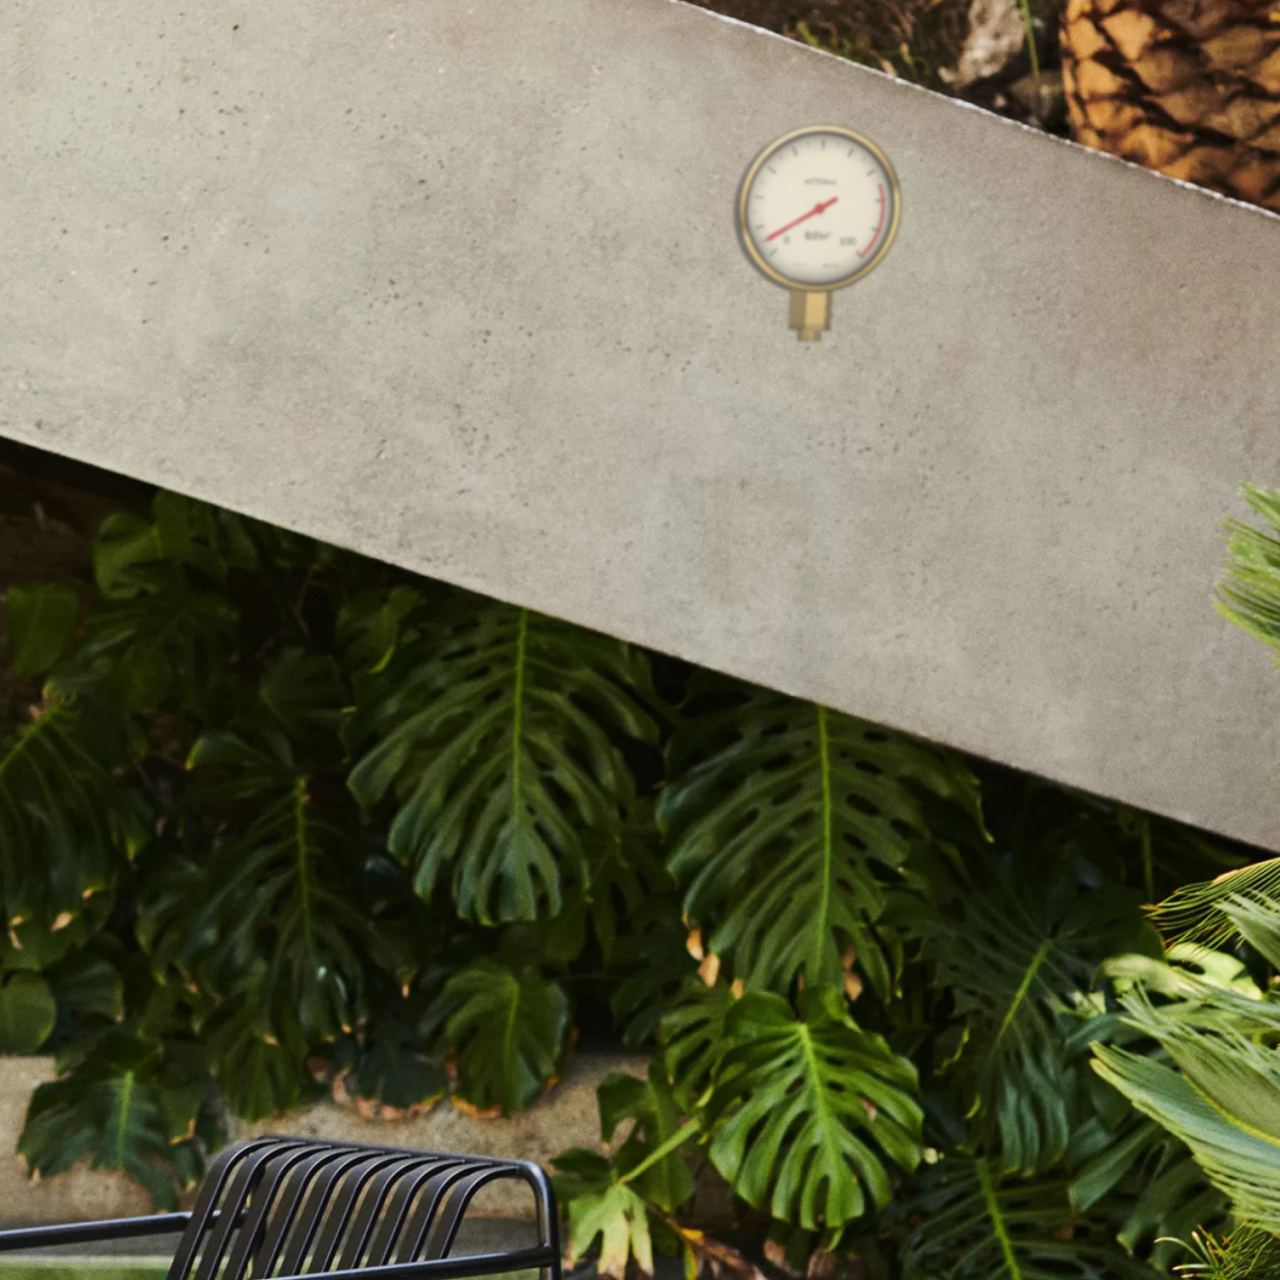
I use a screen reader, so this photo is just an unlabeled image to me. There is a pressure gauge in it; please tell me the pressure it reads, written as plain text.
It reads 5 psi
